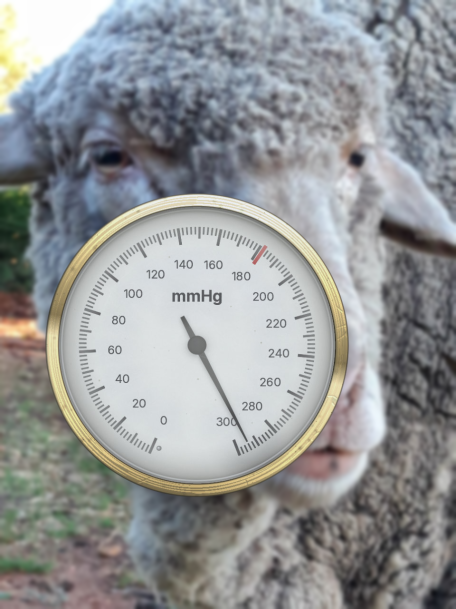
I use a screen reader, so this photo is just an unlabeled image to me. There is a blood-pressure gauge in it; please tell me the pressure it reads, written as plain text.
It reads 294 mmHg
